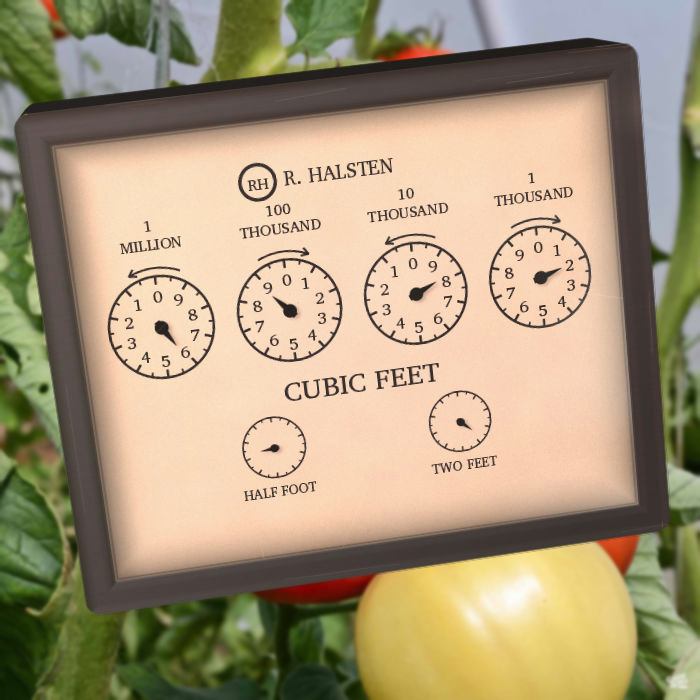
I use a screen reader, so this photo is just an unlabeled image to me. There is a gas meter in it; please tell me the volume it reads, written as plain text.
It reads 588200 ft³
